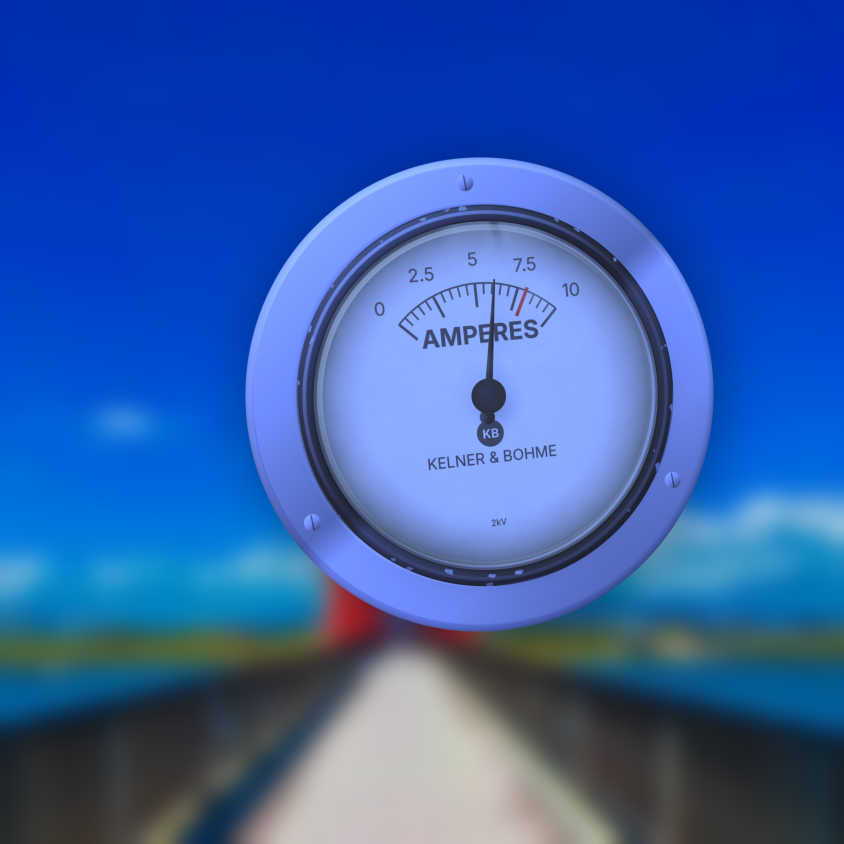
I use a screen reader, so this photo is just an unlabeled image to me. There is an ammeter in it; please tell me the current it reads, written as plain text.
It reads 6 A
